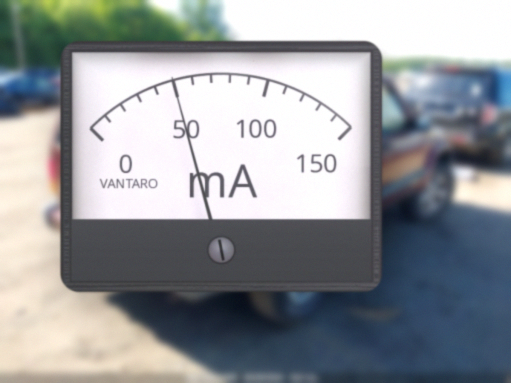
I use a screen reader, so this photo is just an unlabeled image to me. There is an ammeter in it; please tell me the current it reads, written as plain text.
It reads 50 mA
